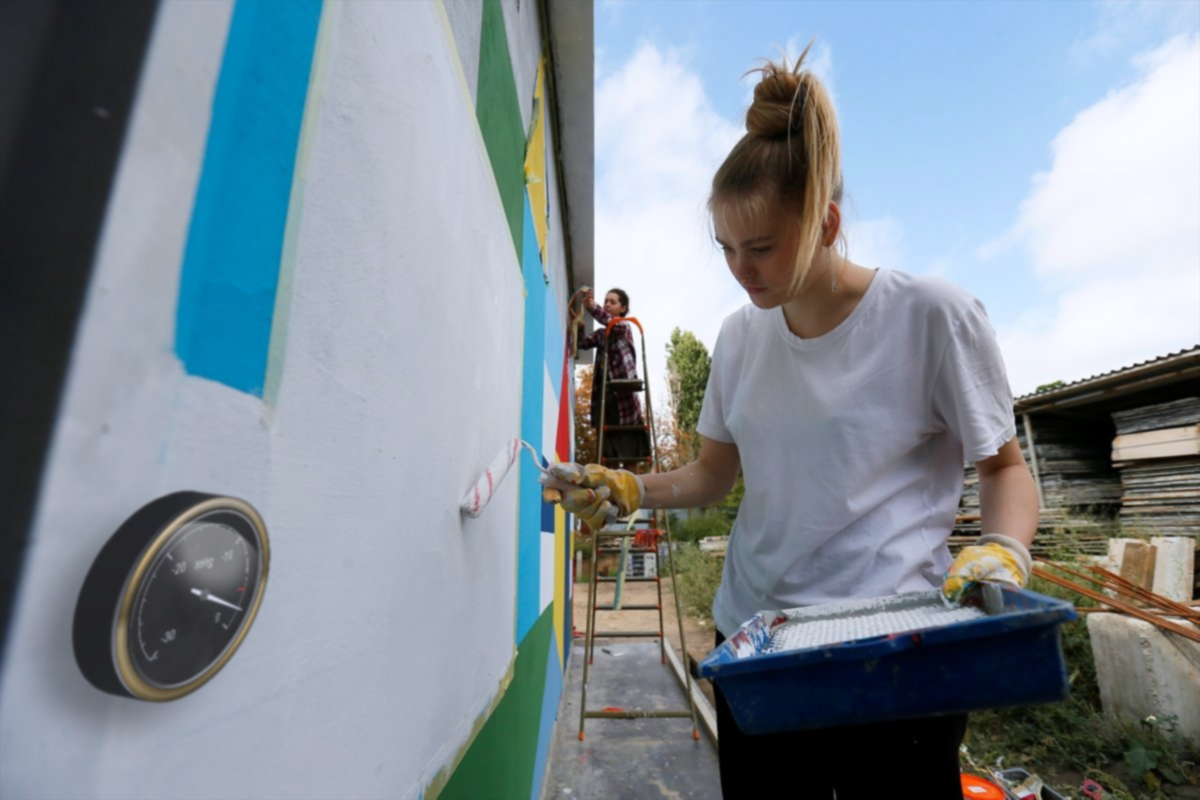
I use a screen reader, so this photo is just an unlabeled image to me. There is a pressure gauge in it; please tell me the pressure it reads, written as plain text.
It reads -2 inHg
